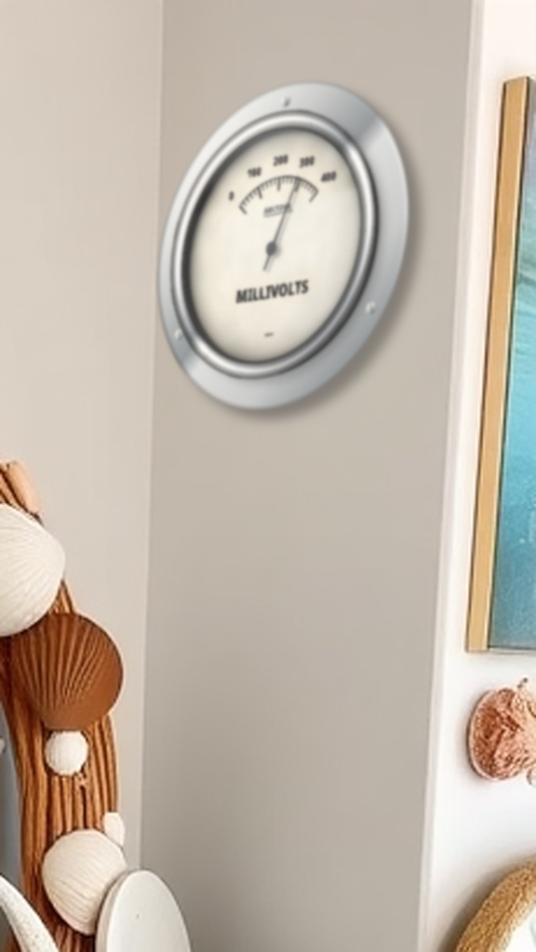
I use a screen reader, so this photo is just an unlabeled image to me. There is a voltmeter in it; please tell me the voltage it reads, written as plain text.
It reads 300 mV
